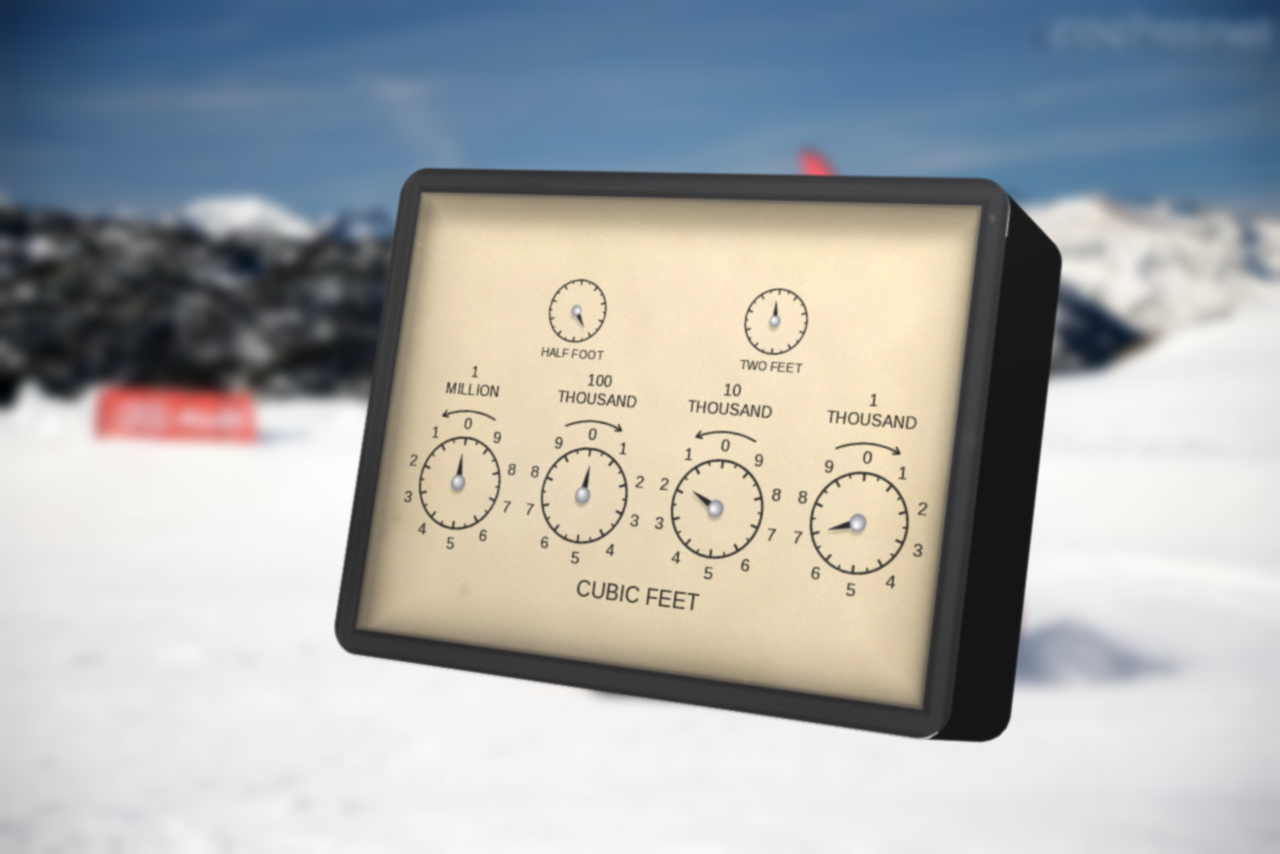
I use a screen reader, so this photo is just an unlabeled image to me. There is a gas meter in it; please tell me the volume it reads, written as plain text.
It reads 1700 ft³
